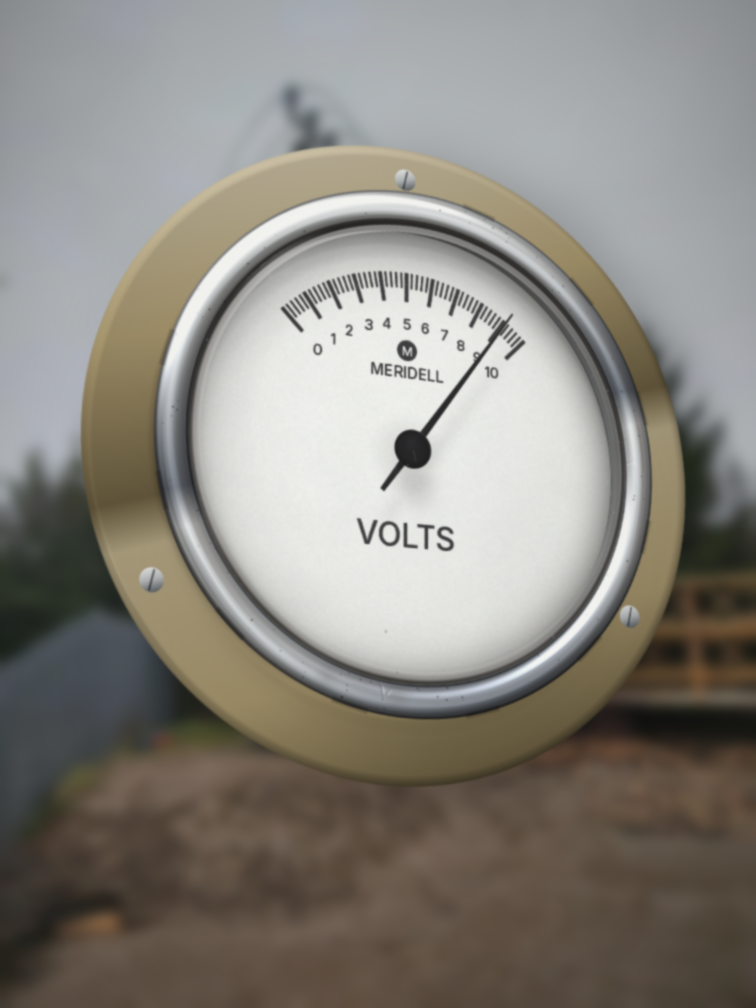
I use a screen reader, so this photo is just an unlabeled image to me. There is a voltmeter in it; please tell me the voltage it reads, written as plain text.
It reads 9 V
